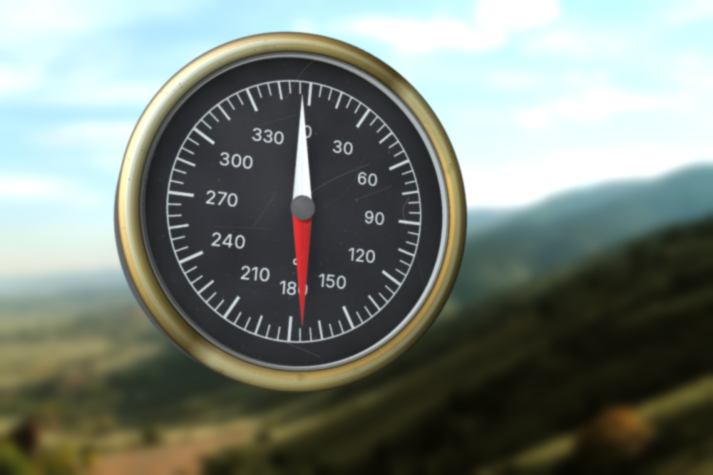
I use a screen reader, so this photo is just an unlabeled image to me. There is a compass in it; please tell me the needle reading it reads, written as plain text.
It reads 175 °
